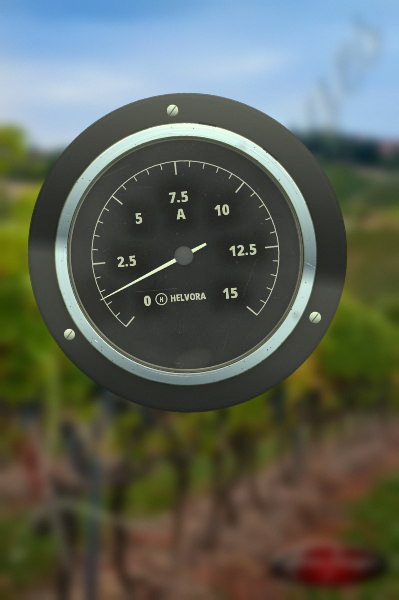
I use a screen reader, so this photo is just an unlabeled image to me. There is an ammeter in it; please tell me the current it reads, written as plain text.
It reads 1.25 A
